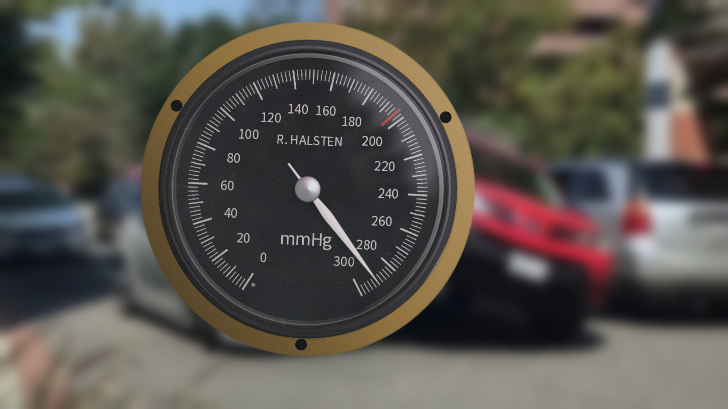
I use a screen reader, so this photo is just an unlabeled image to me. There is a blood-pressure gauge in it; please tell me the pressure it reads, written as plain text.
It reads 290 mmHg
